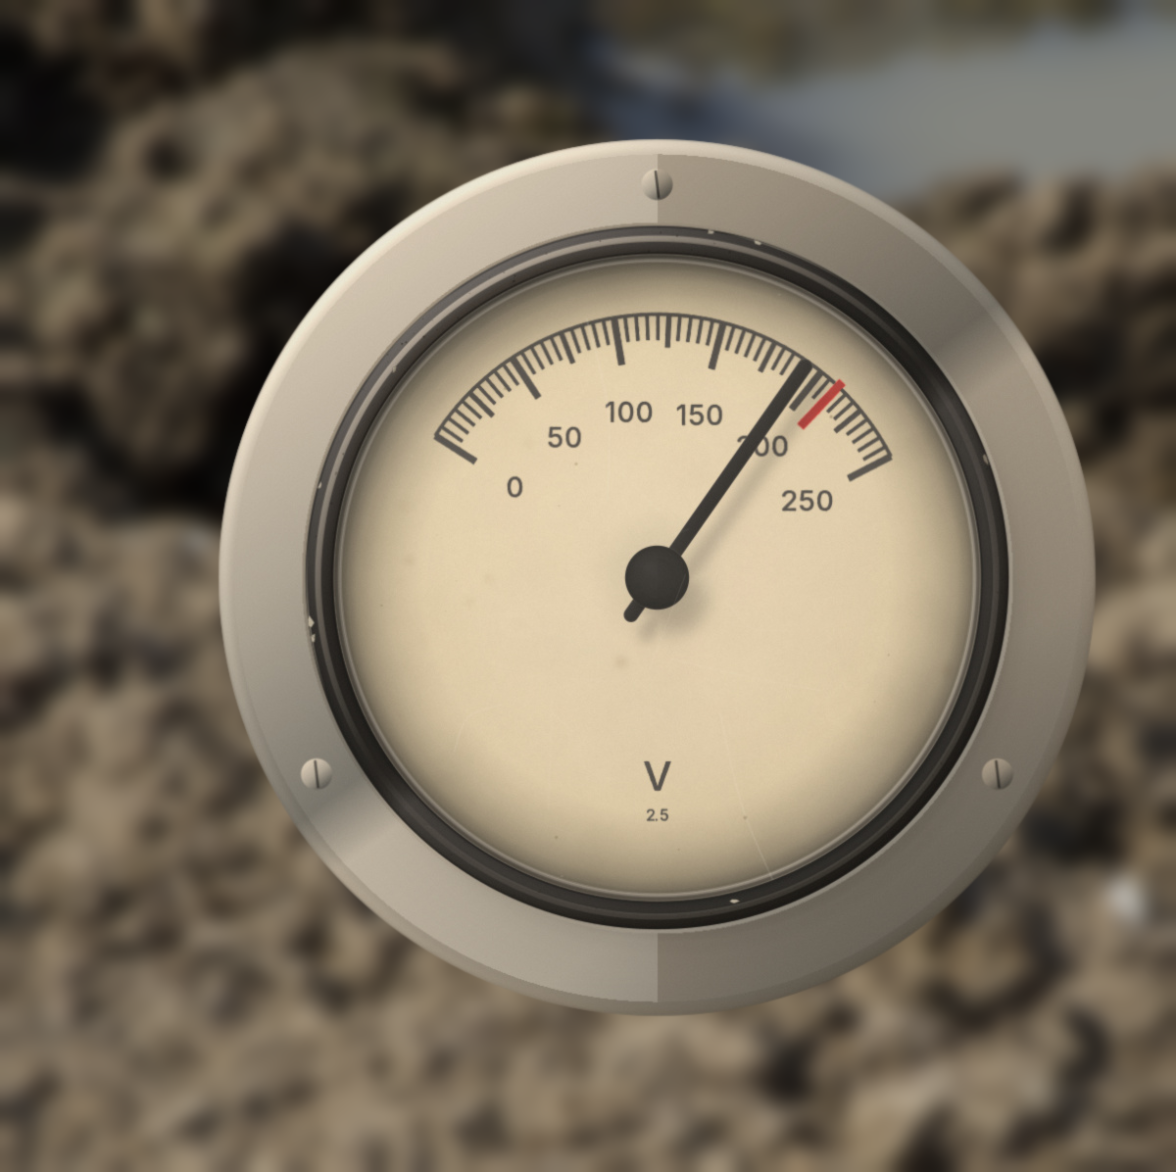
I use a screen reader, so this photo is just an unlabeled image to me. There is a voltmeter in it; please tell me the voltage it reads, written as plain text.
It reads 192.5 V
